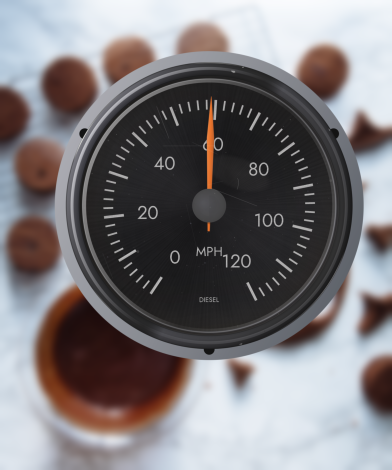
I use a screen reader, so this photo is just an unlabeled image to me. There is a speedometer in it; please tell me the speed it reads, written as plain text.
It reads 59 mph
